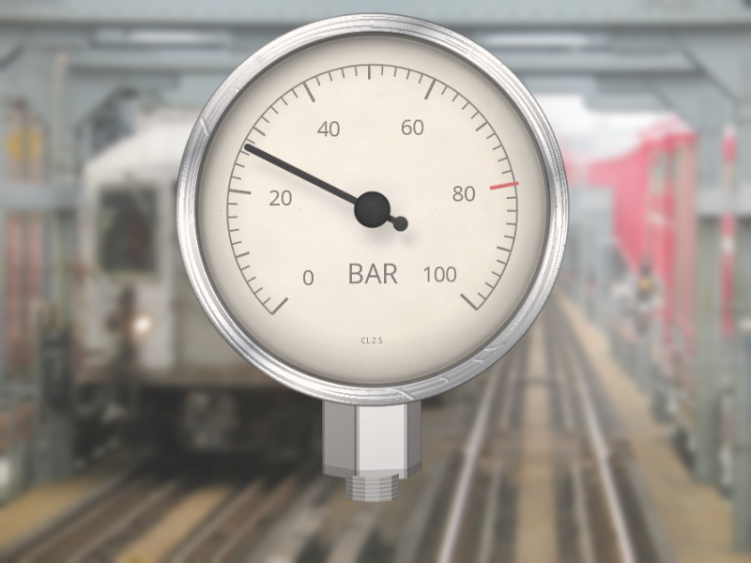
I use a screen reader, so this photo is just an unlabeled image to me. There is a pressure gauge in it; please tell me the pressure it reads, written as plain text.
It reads 27 bar
